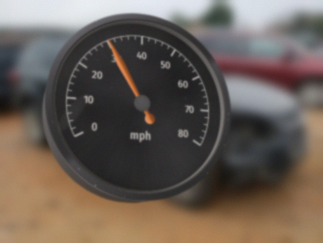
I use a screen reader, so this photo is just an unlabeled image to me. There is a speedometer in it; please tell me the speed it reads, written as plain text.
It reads 30 mph
